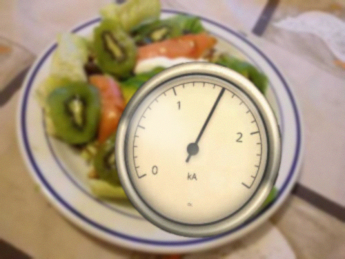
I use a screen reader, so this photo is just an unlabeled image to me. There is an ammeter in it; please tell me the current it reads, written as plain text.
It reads 1.5 kA
